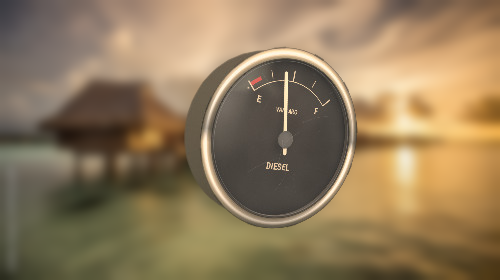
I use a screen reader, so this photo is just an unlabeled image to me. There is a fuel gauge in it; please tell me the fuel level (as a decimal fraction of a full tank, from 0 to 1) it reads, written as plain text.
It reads 0.375
